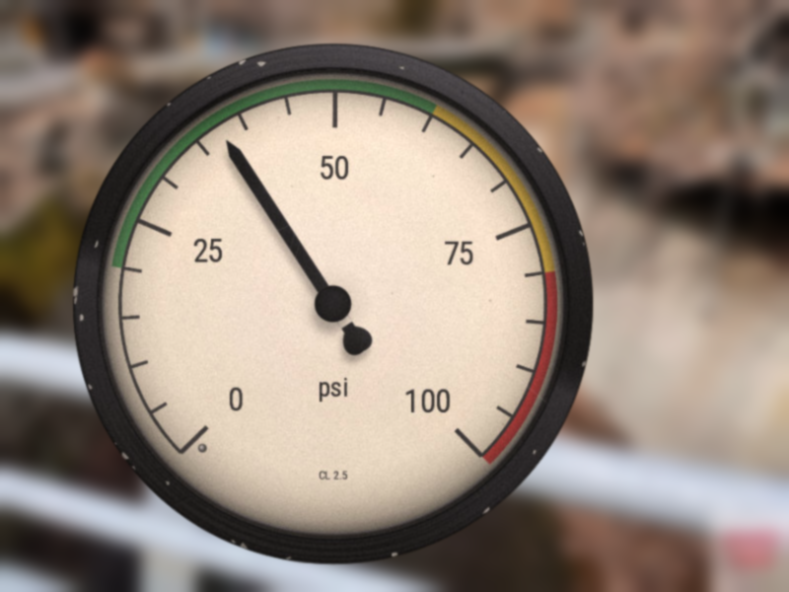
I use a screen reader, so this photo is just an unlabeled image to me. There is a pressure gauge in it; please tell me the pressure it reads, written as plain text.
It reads 37.5 psi
